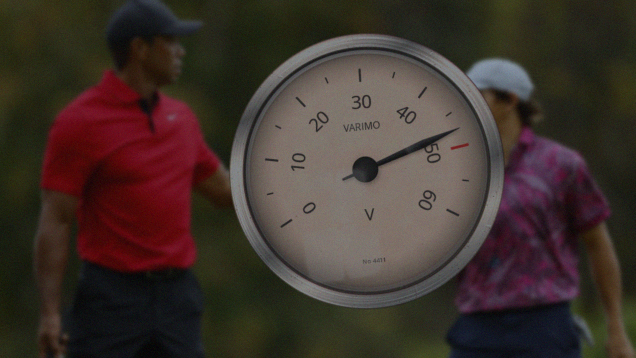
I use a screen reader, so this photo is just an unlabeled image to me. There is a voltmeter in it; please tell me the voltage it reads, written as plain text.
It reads 47.5 V
